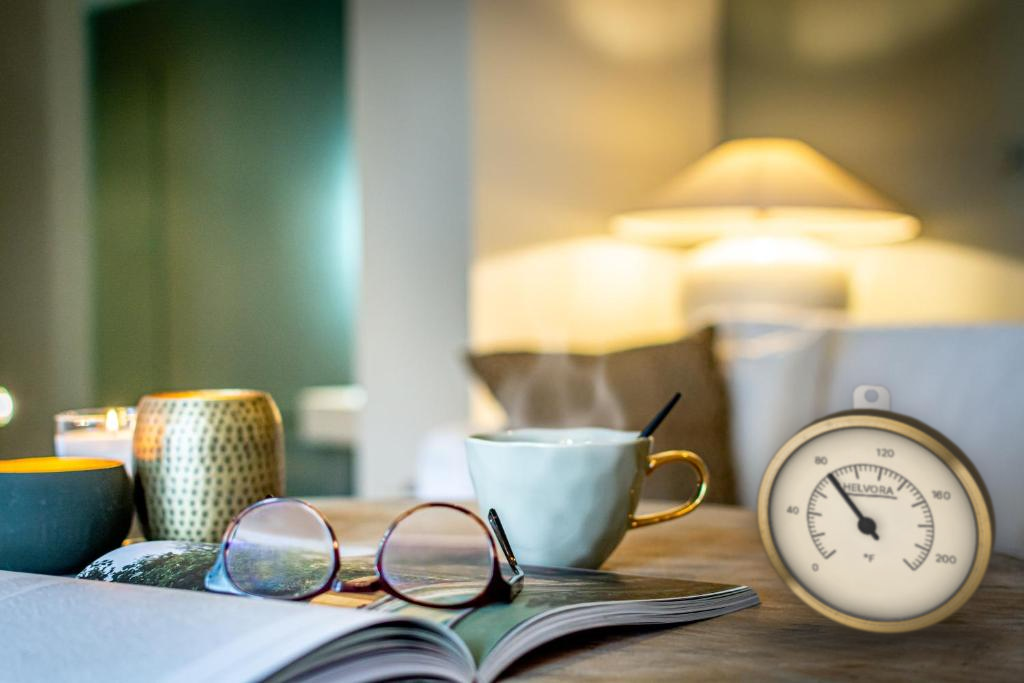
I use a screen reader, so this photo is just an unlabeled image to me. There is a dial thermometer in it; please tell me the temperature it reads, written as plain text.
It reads 80 °F
